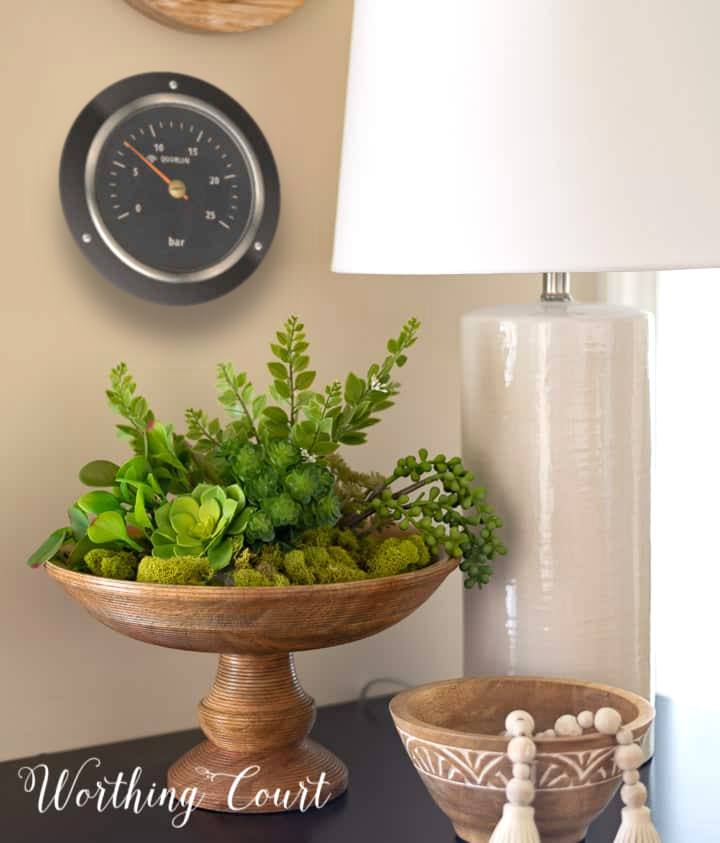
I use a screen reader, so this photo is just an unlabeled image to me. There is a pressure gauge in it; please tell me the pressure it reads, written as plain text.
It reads 7 bar
